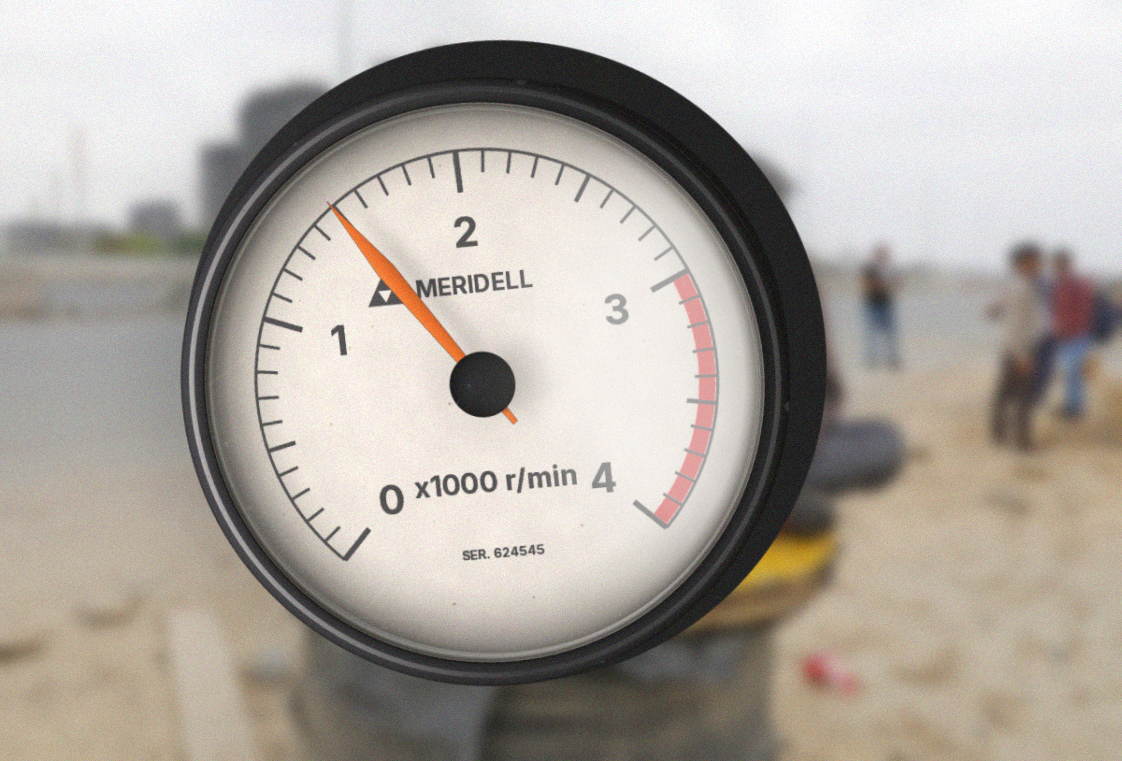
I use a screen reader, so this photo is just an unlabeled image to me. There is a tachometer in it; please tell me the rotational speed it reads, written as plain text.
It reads 1500 rpm
